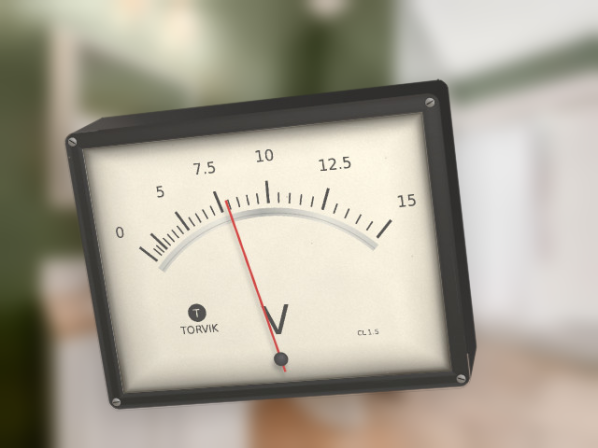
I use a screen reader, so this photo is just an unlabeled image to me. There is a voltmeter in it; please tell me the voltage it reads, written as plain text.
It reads 8 V
